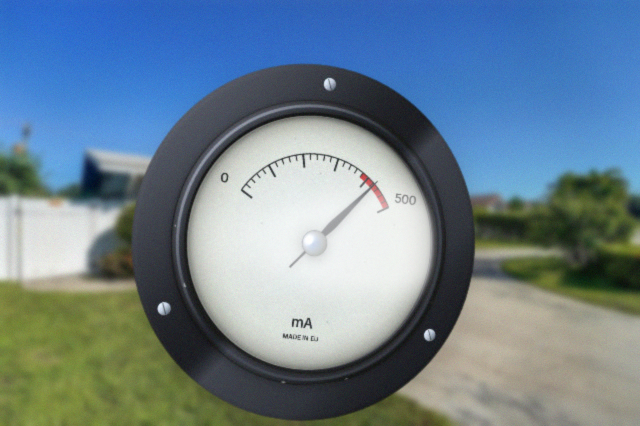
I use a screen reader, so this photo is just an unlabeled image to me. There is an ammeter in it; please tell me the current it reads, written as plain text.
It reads 420 mA
